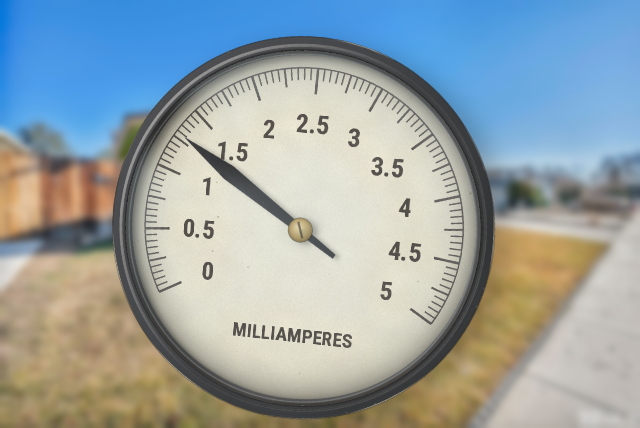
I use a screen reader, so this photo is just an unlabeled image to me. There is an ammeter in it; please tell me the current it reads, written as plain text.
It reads 1.3 mA
